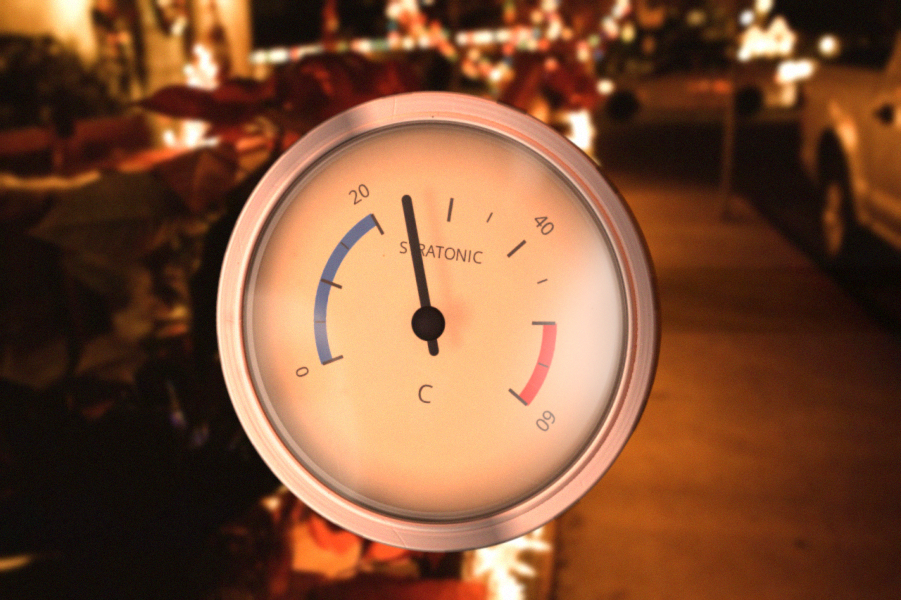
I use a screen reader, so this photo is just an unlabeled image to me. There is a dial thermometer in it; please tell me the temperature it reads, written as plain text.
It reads 25 °C
